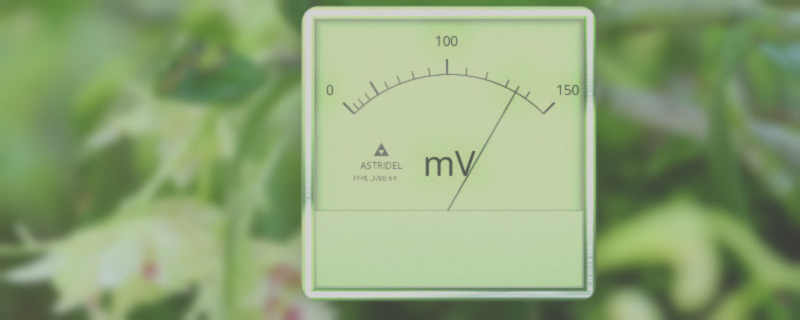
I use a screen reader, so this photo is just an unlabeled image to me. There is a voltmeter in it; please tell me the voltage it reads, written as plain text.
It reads 135 mV
